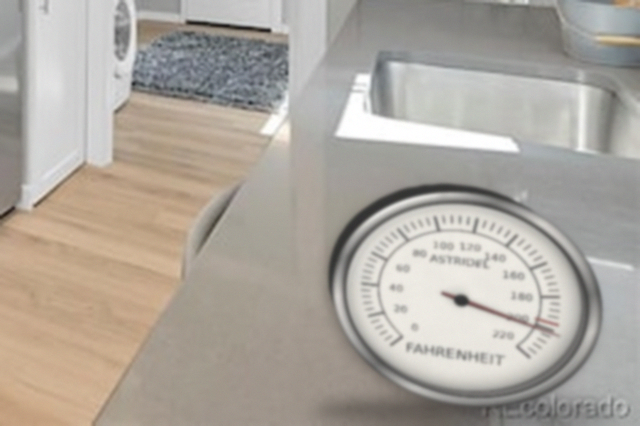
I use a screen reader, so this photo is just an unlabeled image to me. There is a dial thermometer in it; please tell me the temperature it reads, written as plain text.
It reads 200 °F
